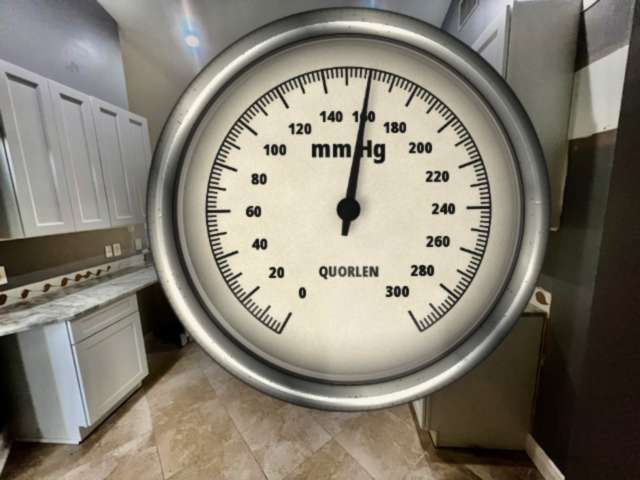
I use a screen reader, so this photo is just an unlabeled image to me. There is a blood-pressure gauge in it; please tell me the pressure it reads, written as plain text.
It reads 160 mmHg
